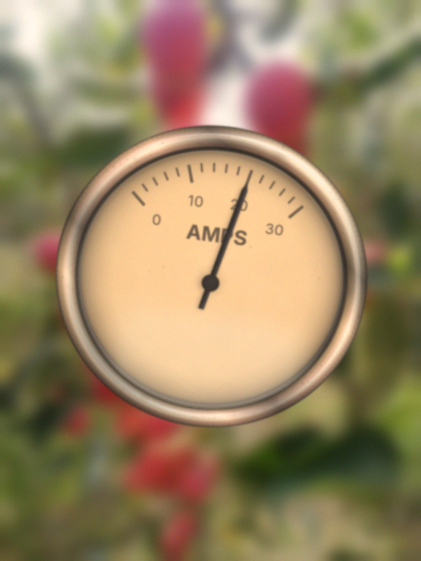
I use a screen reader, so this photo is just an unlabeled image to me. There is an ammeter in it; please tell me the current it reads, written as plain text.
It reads 20 A
